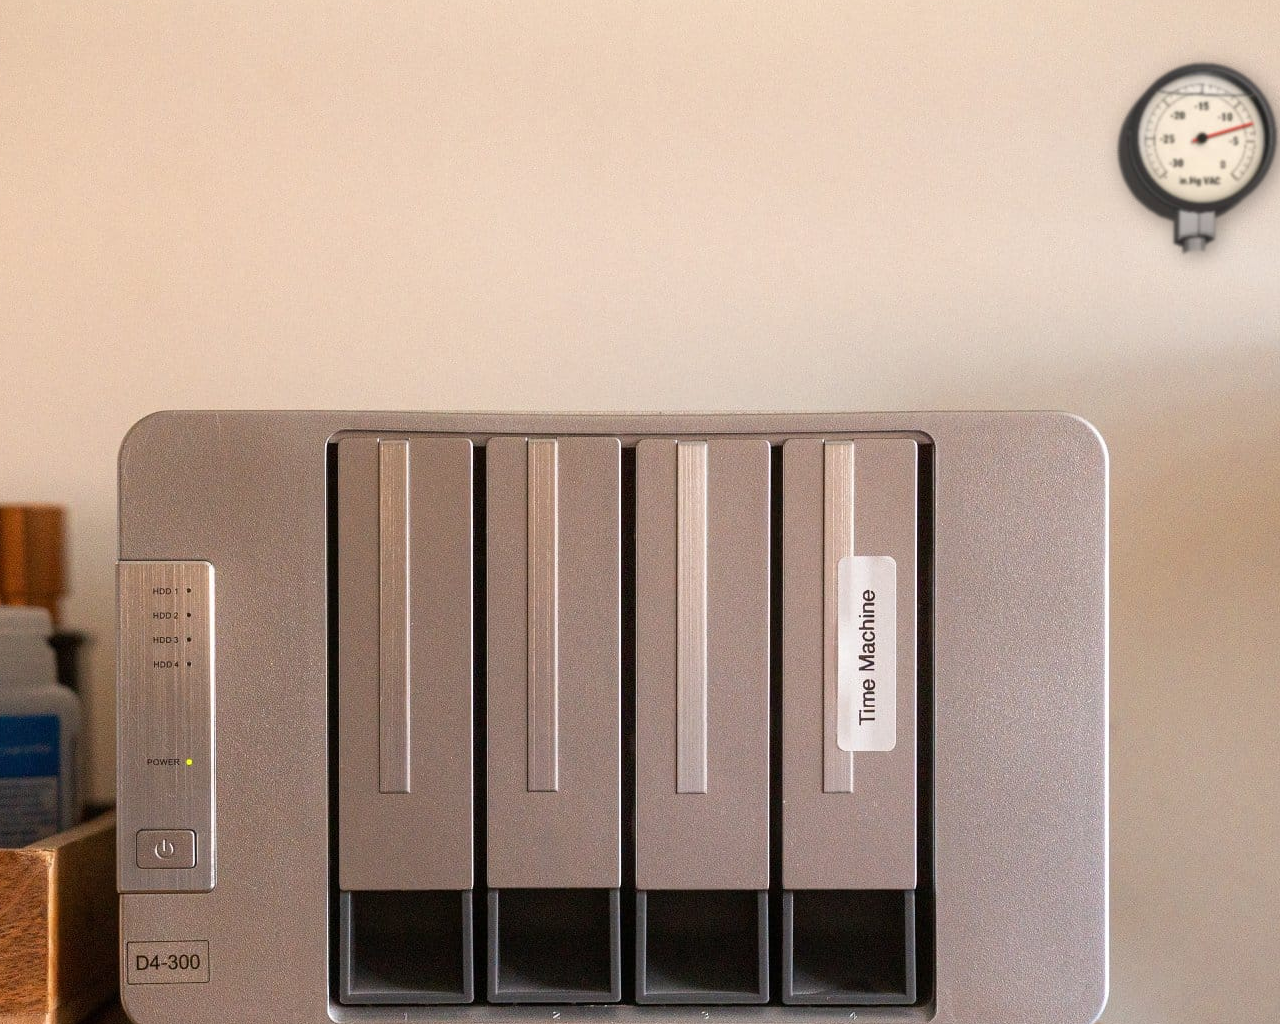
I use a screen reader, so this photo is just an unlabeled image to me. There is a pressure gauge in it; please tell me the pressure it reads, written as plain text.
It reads -7 inHg
